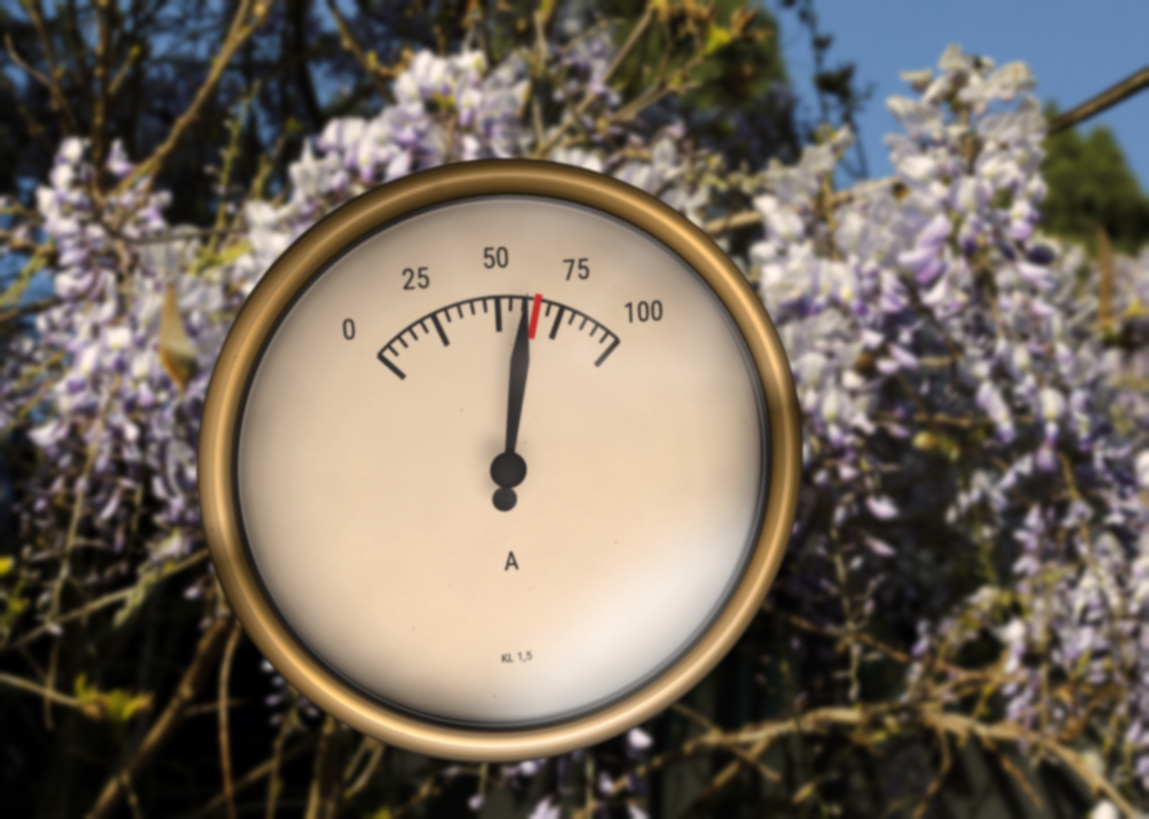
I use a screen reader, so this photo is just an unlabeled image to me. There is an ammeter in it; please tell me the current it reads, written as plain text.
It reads 60 A
